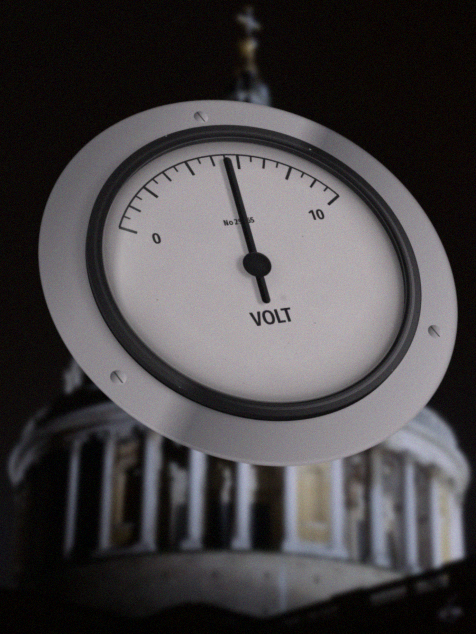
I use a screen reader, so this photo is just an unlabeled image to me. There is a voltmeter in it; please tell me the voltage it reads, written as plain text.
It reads 5.5 V
